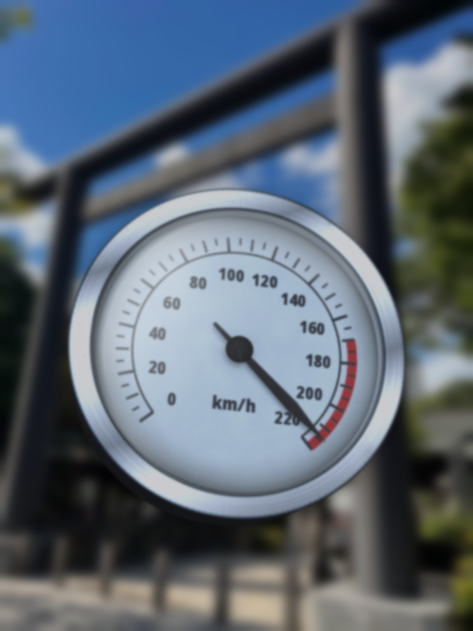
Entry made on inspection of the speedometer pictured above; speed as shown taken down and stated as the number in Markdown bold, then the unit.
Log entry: **215** km/h
